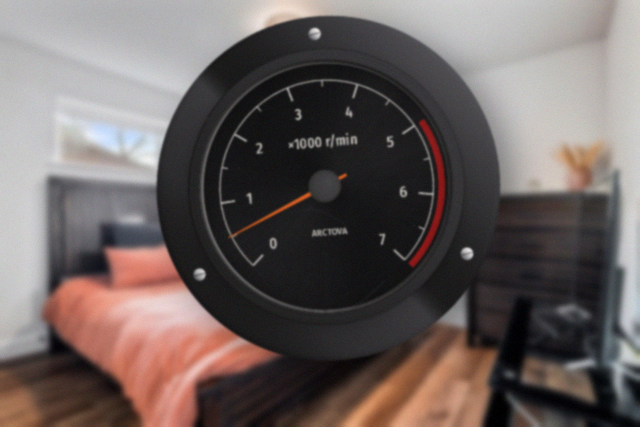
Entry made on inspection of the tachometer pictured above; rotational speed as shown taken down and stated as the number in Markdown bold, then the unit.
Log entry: **500** rpm
